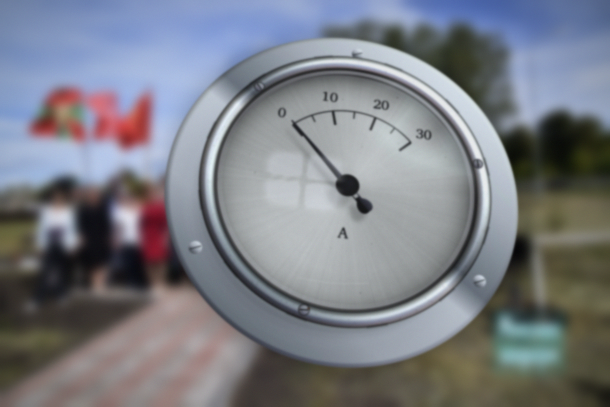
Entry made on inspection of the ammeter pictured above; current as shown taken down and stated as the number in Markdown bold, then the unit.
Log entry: **0** A
